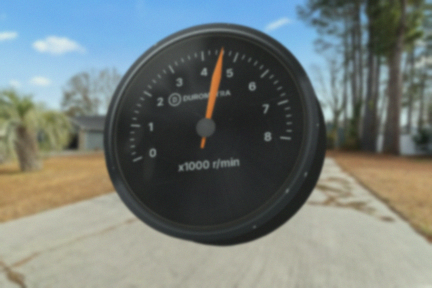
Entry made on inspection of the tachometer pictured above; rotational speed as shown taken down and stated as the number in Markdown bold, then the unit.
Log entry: **4600** rpm
